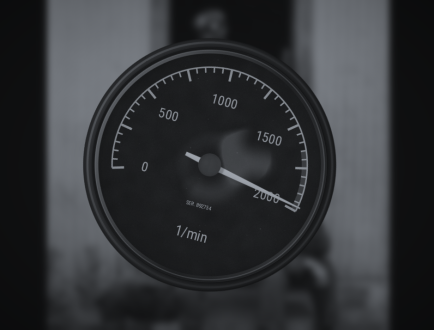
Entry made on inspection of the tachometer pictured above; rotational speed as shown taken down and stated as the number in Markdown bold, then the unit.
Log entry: **1975** rpm
